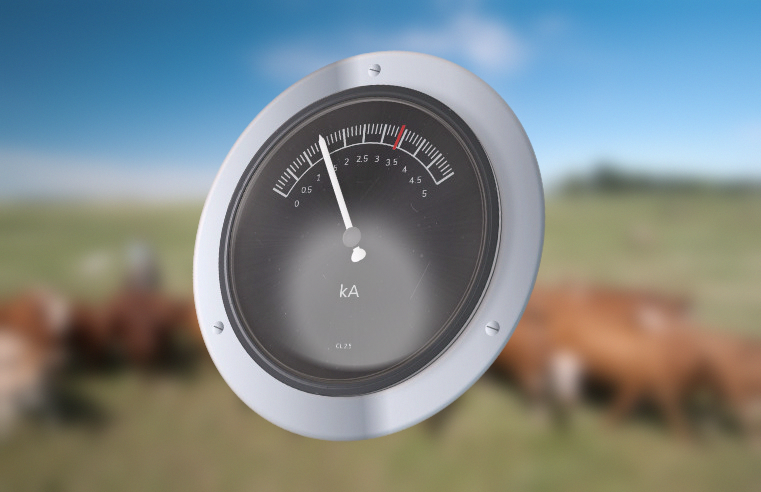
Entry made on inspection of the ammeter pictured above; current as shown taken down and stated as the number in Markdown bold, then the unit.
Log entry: **1.5** kA
